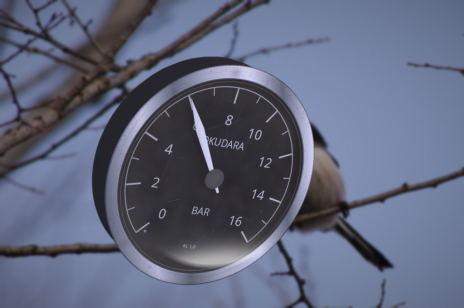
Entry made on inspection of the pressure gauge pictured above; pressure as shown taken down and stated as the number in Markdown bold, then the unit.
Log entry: **6** bar
